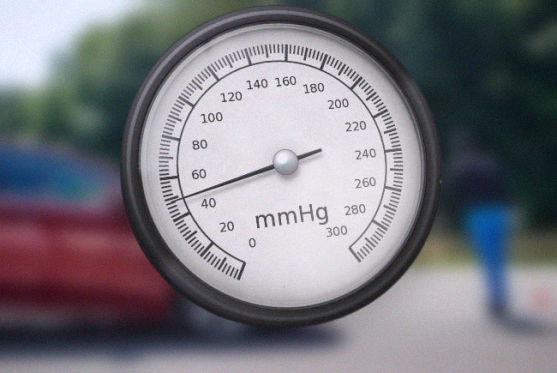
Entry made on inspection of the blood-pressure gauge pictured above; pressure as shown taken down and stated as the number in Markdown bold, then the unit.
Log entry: **48** mmHg
